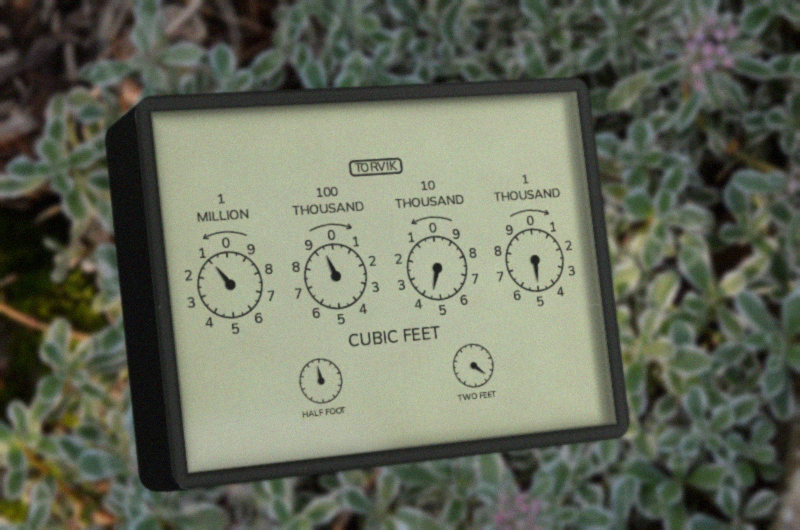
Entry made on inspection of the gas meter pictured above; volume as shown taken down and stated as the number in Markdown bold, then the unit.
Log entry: **94500** ft³
